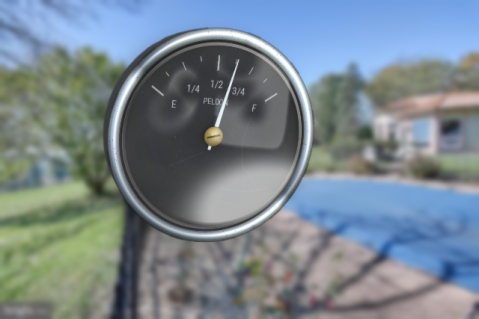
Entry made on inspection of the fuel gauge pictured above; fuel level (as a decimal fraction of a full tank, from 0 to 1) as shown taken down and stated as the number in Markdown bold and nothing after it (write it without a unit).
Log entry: **0.625**
